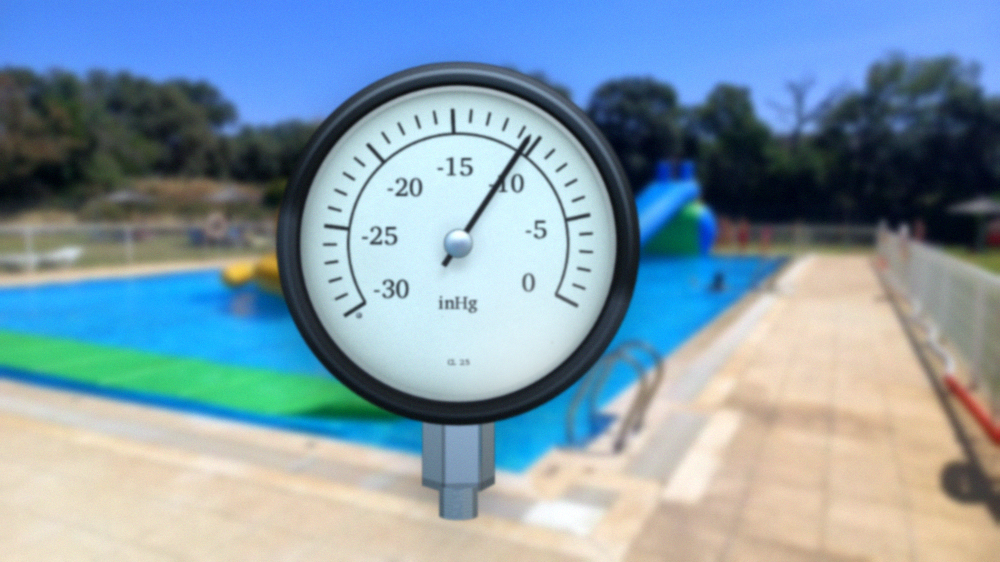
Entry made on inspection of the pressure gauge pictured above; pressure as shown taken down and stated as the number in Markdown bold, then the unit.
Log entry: **-10.5** inHg
